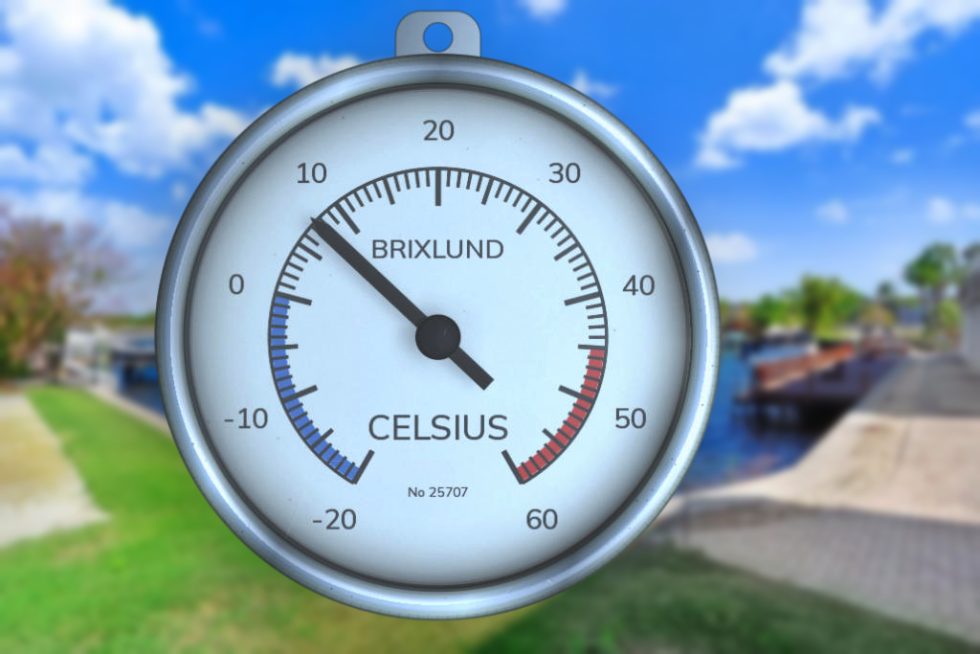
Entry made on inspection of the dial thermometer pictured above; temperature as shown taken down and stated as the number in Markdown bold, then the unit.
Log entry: **7.5** °C
